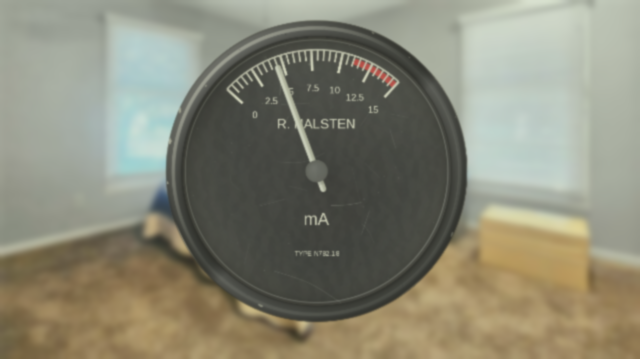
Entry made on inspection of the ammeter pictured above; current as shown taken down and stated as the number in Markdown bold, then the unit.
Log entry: **4.5** mA
